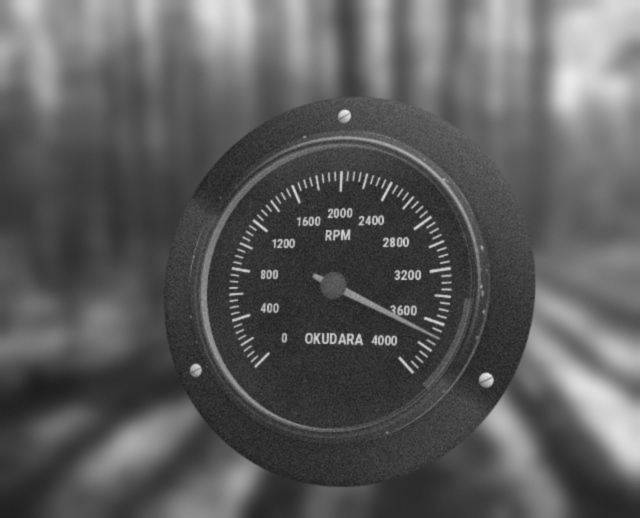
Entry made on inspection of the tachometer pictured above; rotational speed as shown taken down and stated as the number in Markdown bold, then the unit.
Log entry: **3700** rpm
